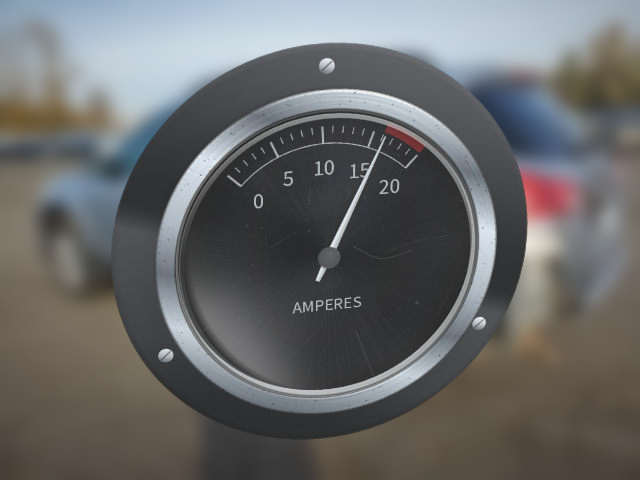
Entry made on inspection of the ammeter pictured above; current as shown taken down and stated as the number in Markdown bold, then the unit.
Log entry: **16** A
